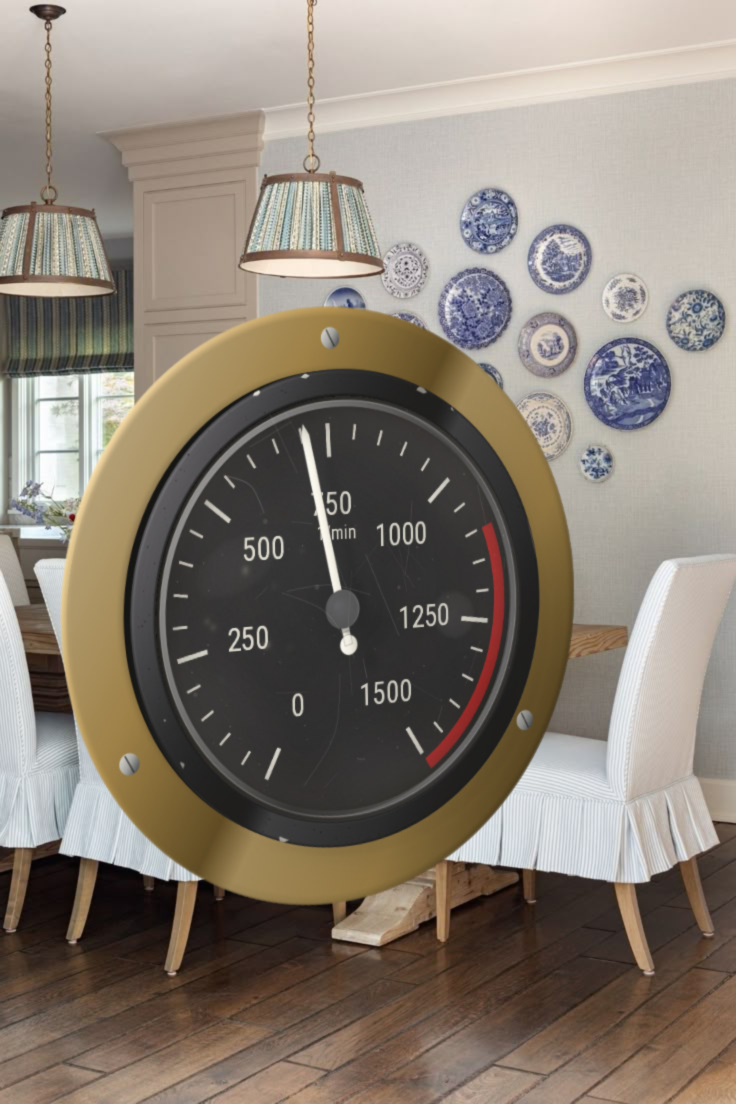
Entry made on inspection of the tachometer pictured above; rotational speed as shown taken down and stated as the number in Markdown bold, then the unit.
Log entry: **700** rpm
